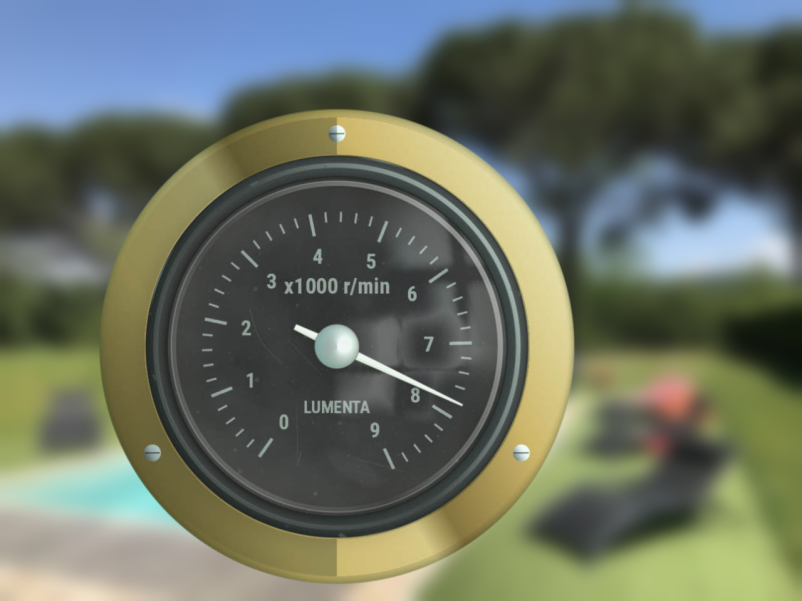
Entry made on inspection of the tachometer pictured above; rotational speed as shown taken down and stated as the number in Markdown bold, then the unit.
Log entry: **7800** rpm
